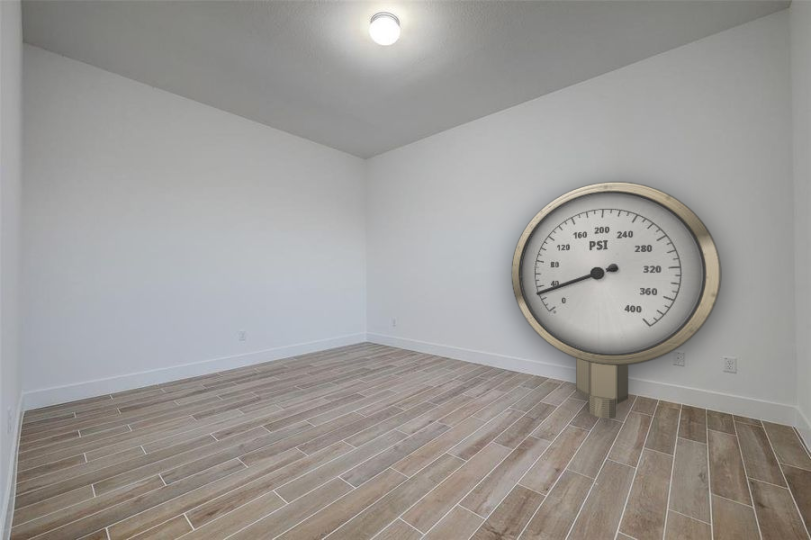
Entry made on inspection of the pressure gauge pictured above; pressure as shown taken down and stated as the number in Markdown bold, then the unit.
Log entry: **30** psi
